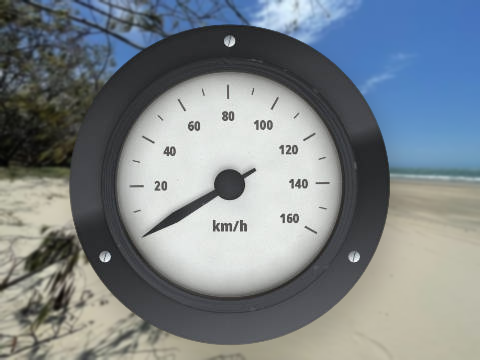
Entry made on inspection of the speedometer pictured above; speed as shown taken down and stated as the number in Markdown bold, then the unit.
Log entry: **0** km/h
